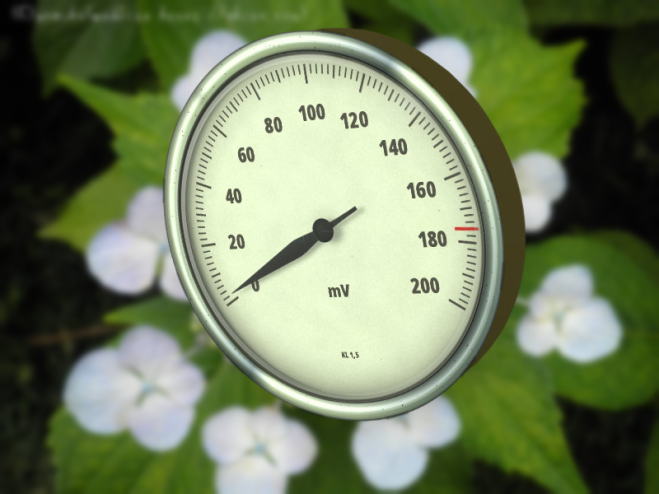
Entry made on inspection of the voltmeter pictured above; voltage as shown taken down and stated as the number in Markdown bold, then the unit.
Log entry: **2** mV
